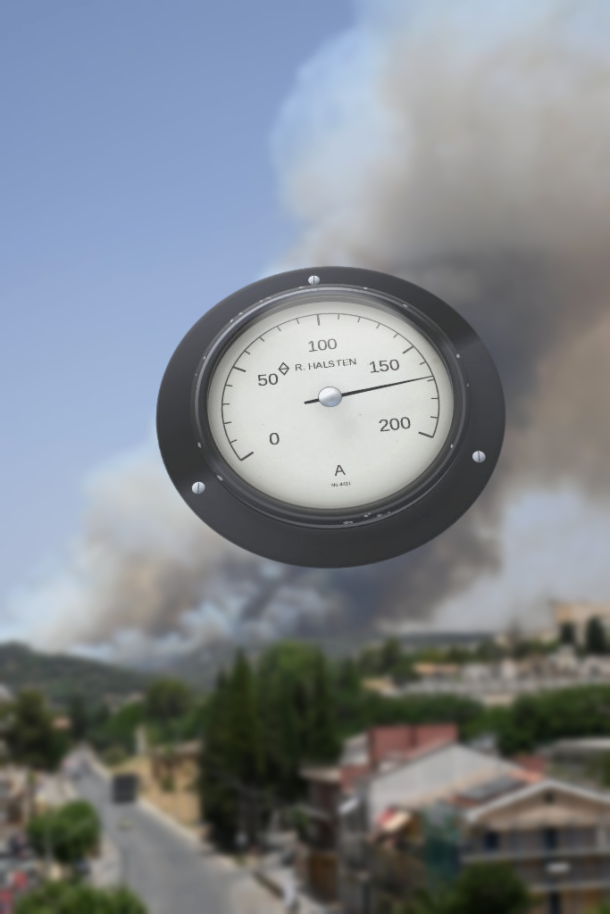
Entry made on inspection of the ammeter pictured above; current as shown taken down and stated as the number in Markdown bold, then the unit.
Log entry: **170** A
